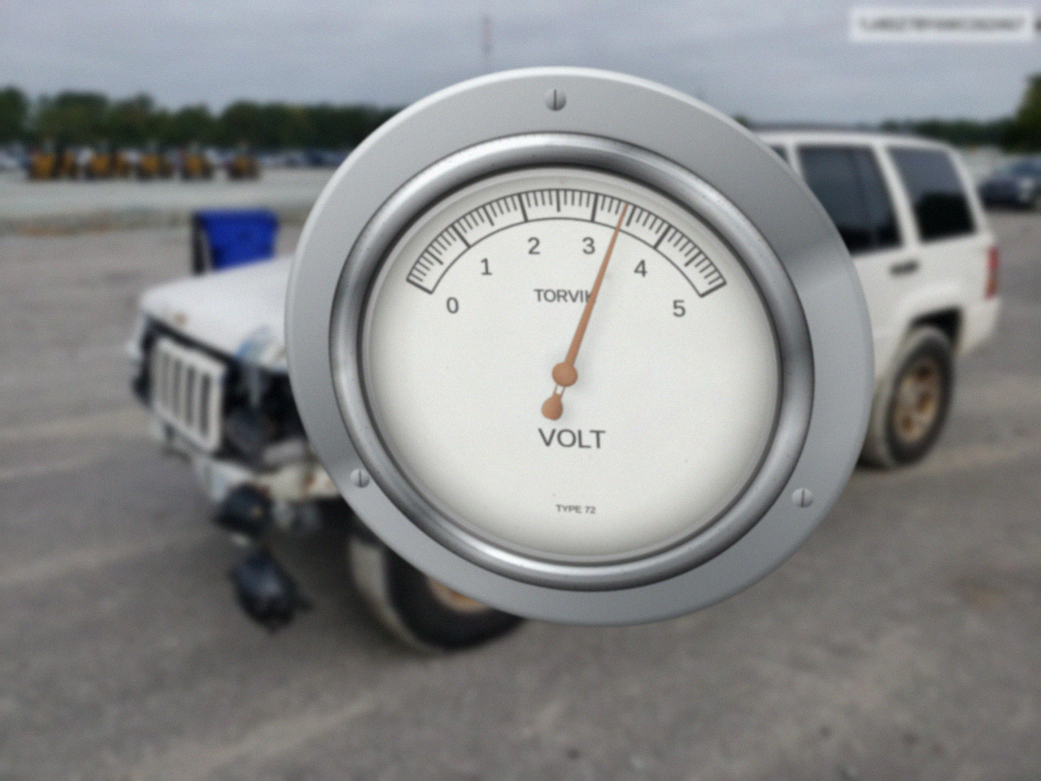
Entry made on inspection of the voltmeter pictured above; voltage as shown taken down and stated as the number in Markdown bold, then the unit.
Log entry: **3.4** V
